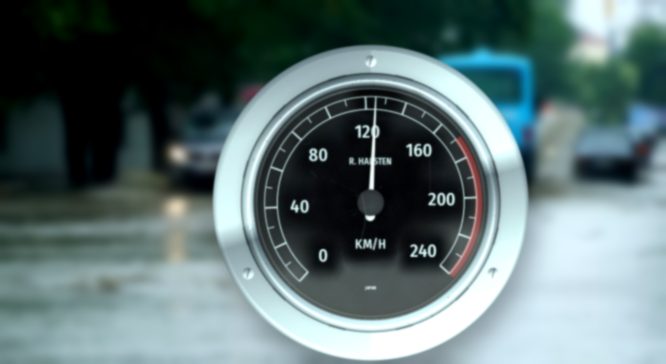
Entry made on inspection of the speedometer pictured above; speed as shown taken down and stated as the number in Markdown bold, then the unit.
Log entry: **125** km/h
